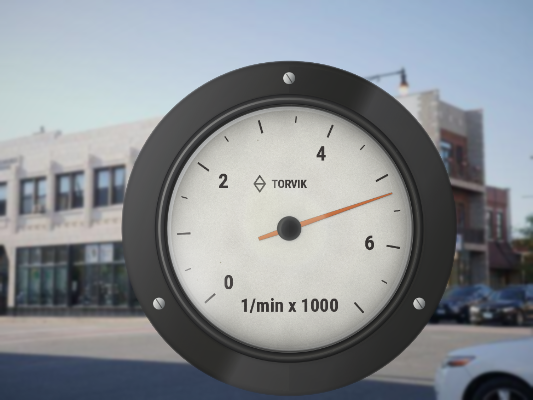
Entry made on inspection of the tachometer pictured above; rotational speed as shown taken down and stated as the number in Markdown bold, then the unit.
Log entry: **5250** rpm
